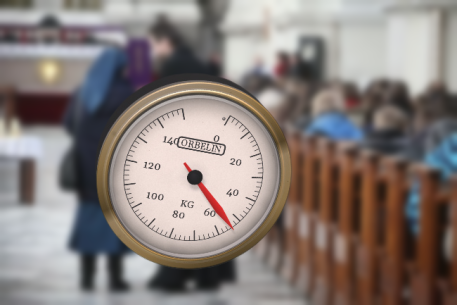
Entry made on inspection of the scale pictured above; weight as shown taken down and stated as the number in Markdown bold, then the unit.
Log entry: **54** kg
